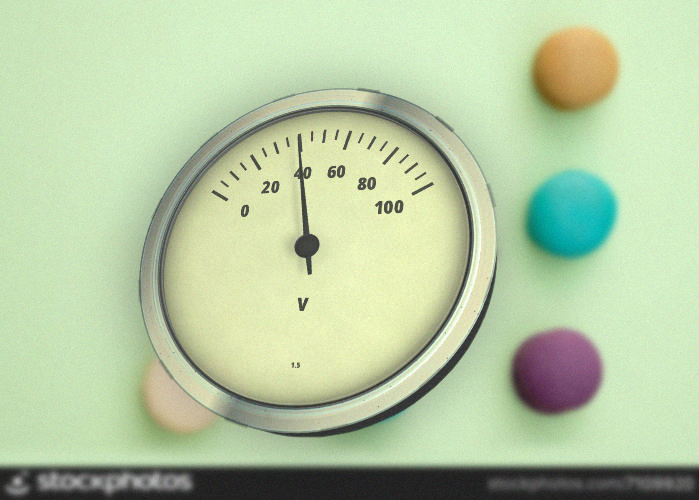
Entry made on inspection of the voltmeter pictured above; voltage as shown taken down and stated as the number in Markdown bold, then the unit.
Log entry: **40** V
